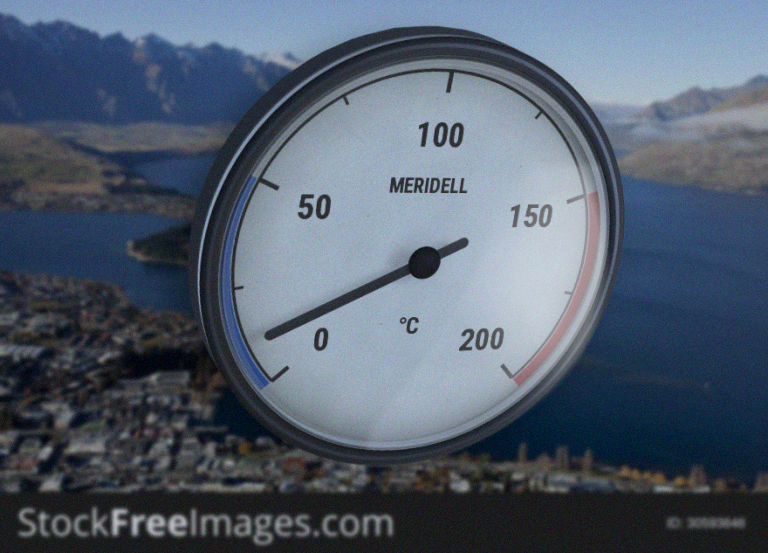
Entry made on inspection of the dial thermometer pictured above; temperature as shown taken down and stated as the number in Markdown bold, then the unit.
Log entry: **12.5** °C
